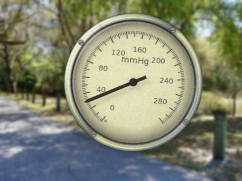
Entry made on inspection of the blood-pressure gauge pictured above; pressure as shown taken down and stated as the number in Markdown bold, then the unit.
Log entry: **30** mmHg
